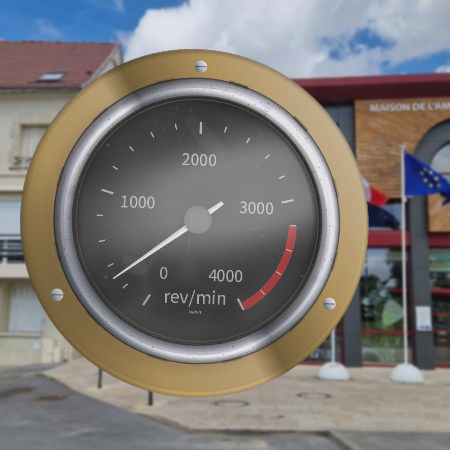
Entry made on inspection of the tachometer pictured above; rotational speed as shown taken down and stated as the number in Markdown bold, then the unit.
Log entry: **300** rpm
